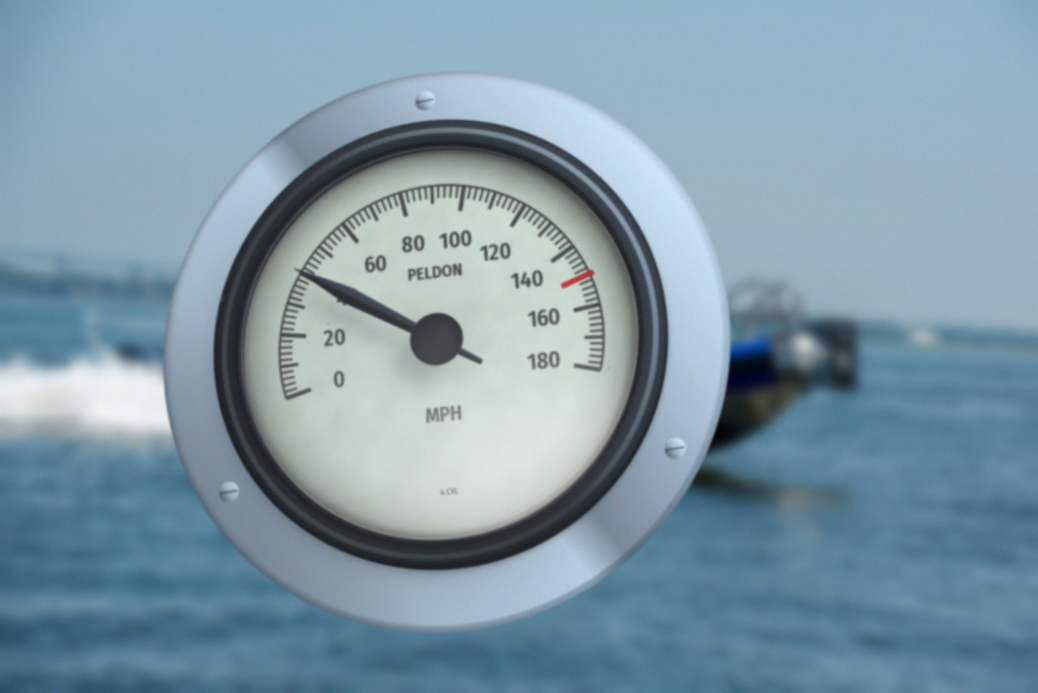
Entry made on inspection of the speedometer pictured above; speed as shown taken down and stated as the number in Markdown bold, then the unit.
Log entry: **40** mph
